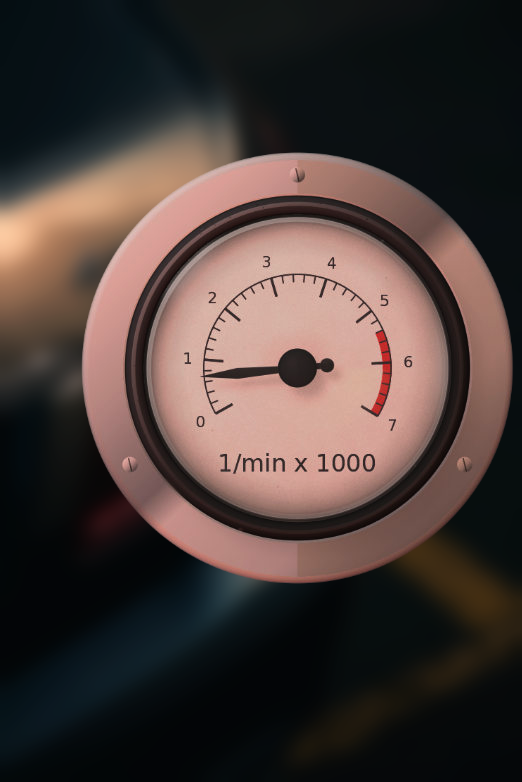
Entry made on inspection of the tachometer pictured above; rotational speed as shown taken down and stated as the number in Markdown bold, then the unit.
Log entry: **700** rpm
